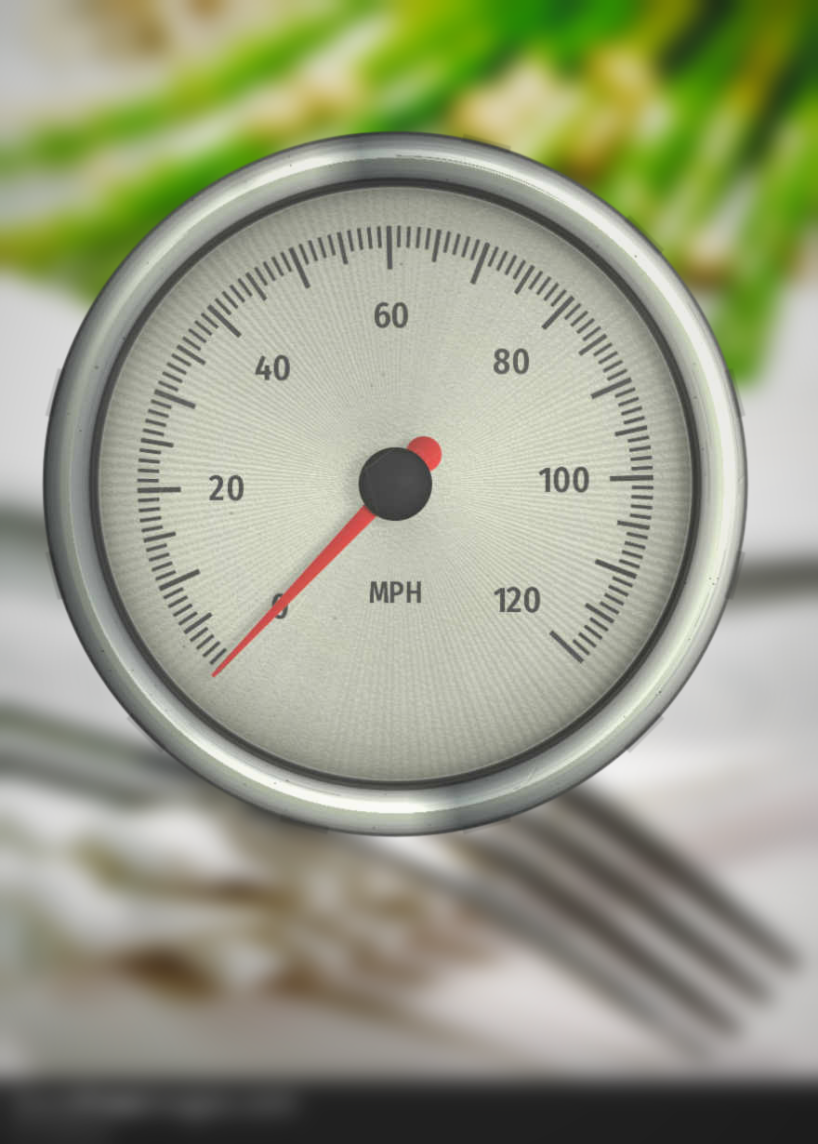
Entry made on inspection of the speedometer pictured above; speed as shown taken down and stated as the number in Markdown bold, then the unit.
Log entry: **0** mph
